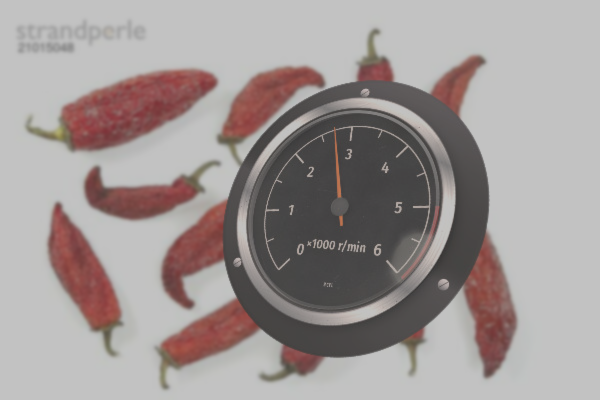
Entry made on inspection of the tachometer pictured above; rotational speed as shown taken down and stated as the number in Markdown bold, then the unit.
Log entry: **2750** rpm
